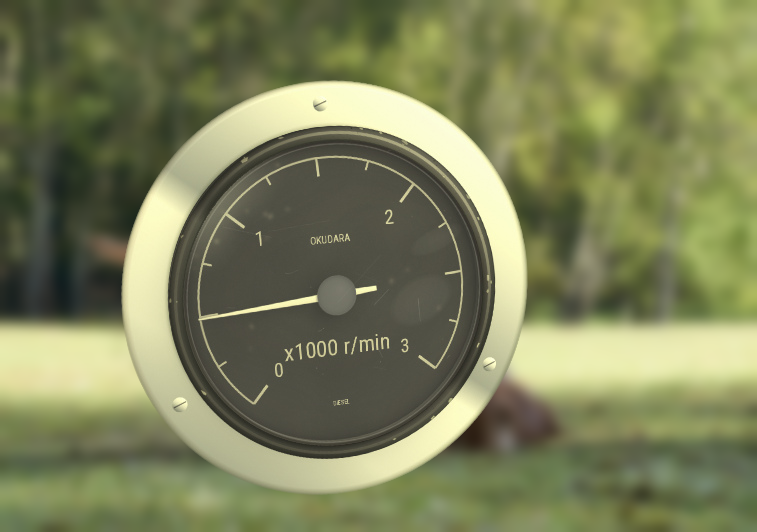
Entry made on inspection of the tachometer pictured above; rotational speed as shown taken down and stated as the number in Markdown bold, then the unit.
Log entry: **500** rpm
